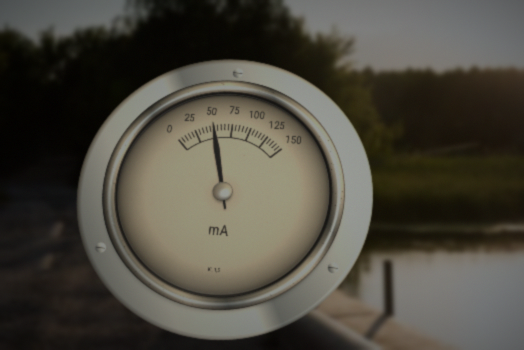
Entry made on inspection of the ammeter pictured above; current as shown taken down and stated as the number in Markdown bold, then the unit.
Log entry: **50** mA
